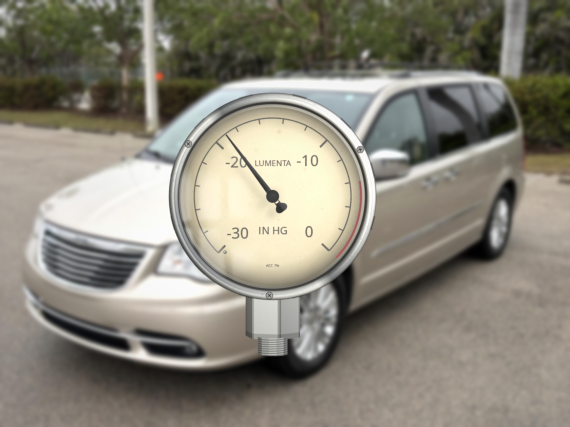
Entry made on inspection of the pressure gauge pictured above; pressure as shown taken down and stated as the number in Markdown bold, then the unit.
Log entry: **-19** inHg
